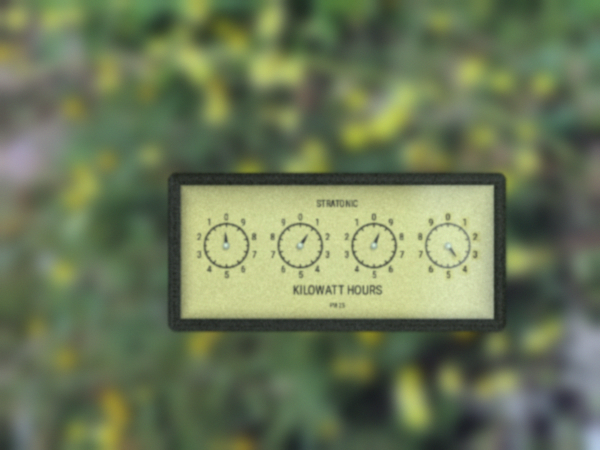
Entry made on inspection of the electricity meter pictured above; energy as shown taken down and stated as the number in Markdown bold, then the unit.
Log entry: **94** kWh
